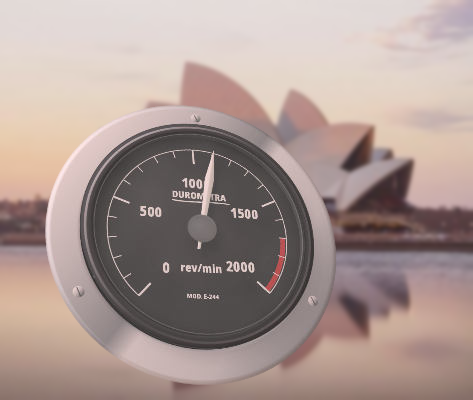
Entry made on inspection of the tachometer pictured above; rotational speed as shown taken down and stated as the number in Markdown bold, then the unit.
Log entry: **1100** rpm
